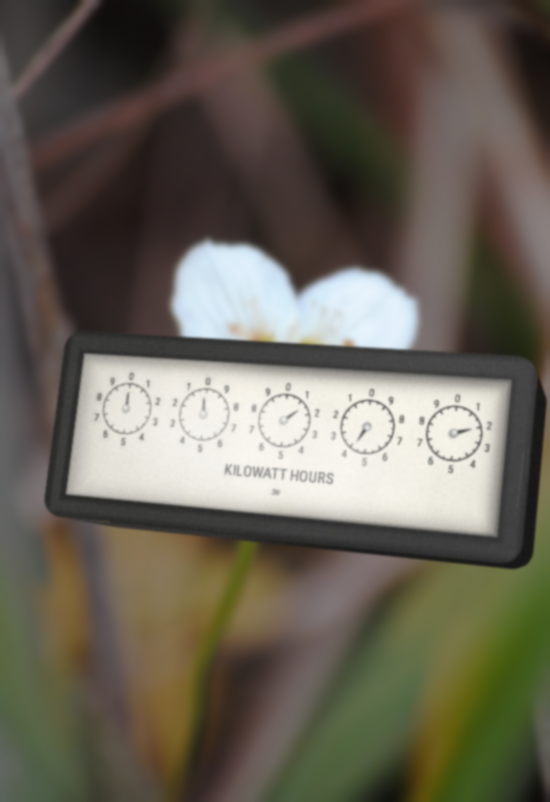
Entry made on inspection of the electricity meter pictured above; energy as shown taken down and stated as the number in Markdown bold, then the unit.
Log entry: **142** kWh
